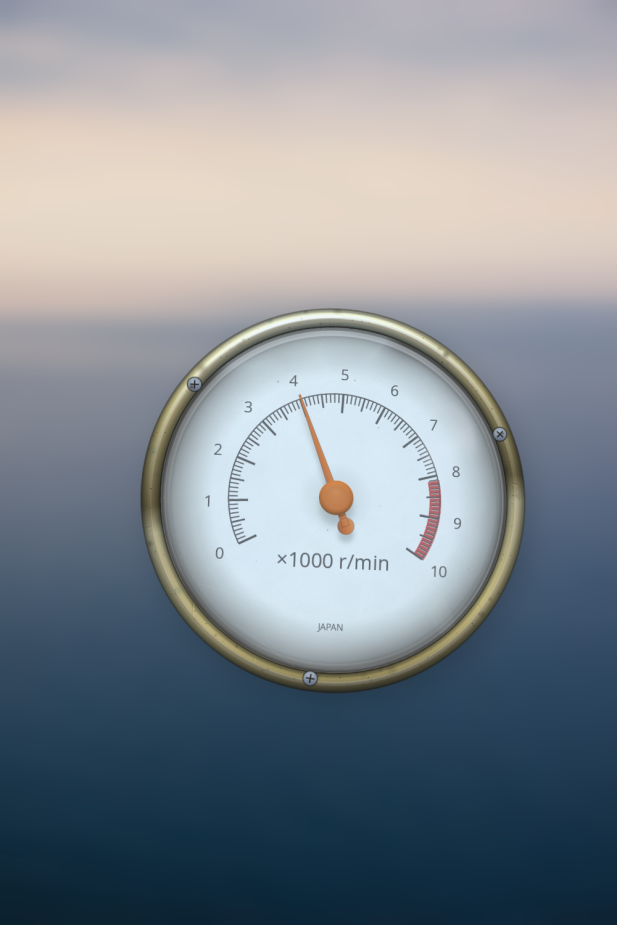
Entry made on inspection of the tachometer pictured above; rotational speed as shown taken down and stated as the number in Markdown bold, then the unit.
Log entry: **4000** rpm
